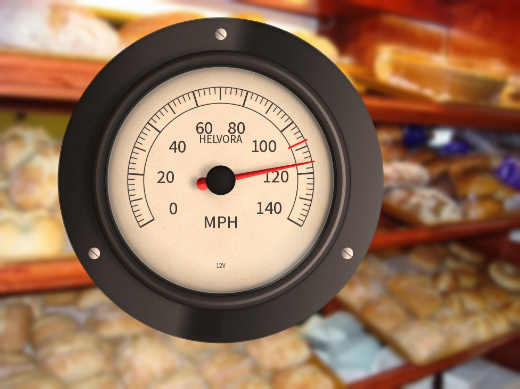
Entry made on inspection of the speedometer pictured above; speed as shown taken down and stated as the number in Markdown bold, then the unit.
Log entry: **116** mph
